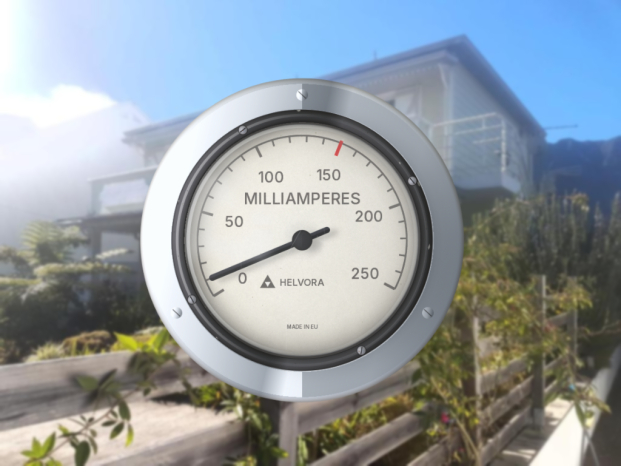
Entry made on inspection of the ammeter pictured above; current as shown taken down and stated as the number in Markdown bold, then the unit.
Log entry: **10** mA
